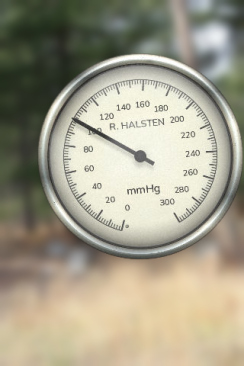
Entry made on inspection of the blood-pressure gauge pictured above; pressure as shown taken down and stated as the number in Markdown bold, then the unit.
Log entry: **100** mmHg
